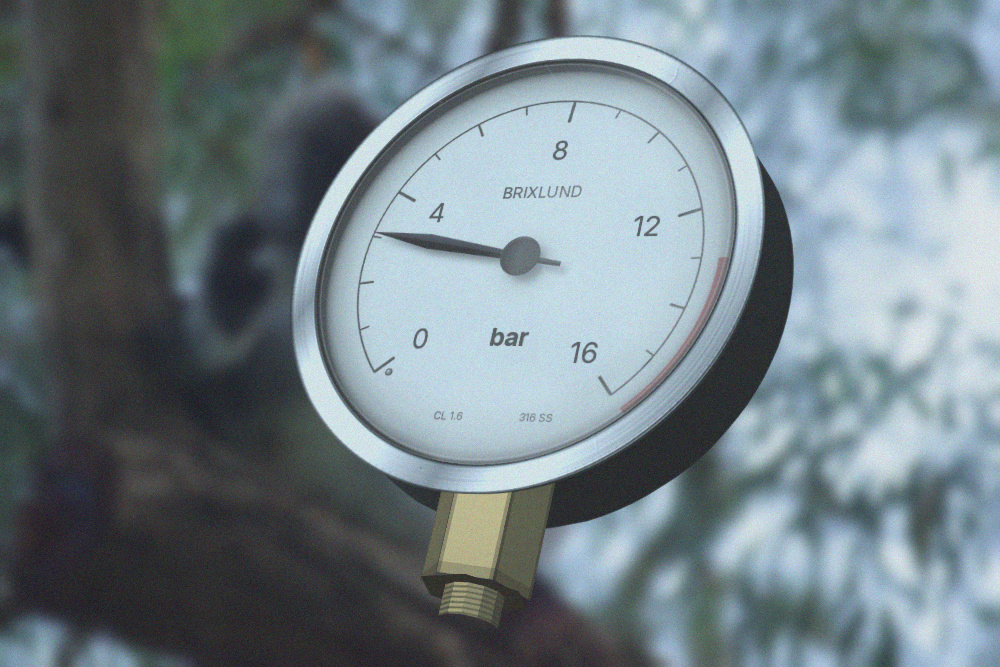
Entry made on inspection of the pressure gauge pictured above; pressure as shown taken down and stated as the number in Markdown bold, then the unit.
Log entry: **3** bar
